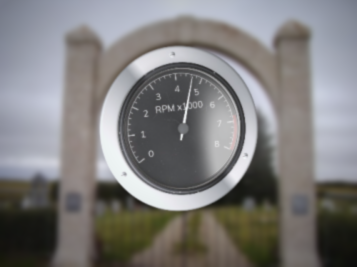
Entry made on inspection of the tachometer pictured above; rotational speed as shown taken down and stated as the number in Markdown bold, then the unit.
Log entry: **4600** rpm
